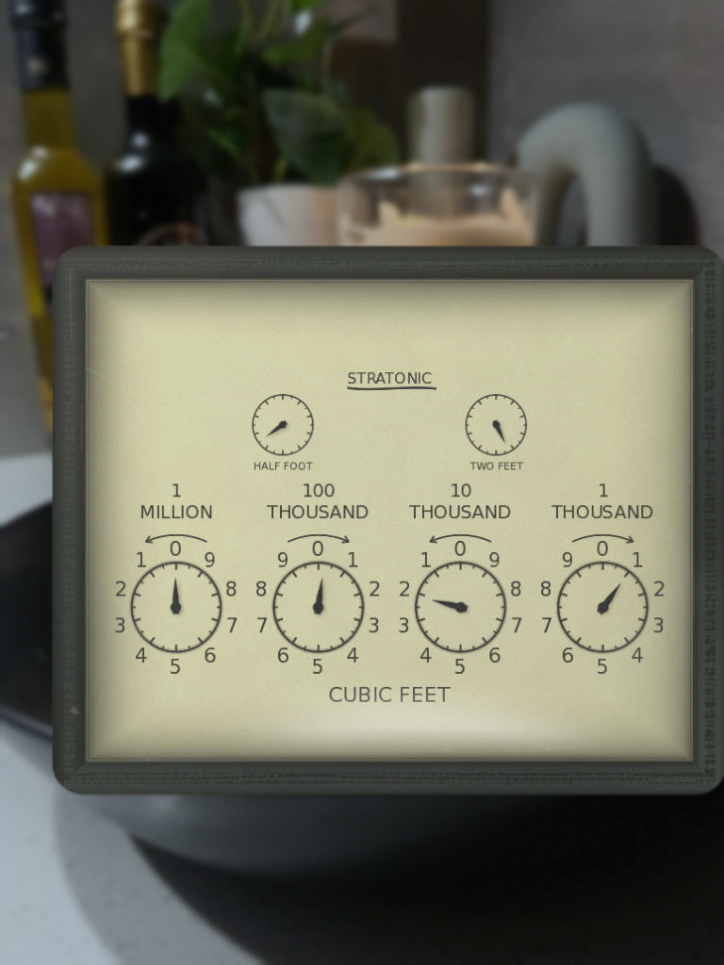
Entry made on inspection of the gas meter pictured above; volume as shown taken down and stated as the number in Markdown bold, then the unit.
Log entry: **2100** ft³
